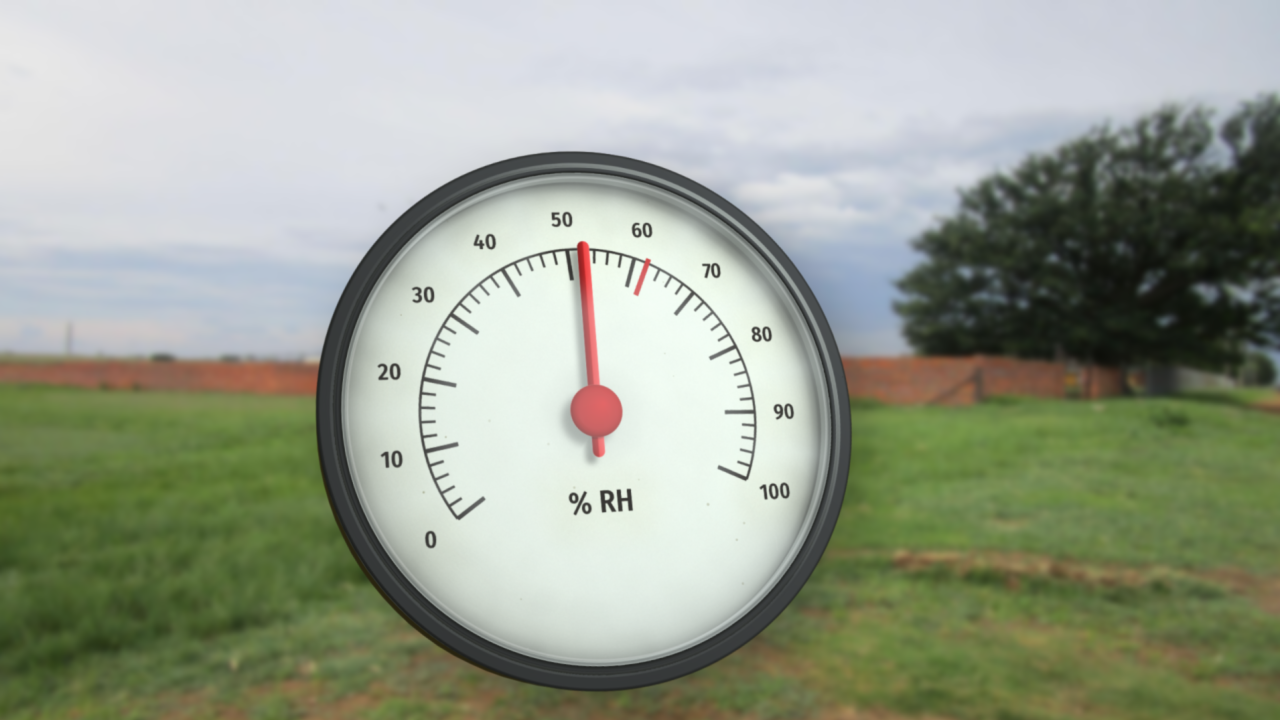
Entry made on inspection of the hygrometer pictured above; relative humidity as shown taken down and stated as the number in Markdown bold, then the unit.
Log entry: **52** %
